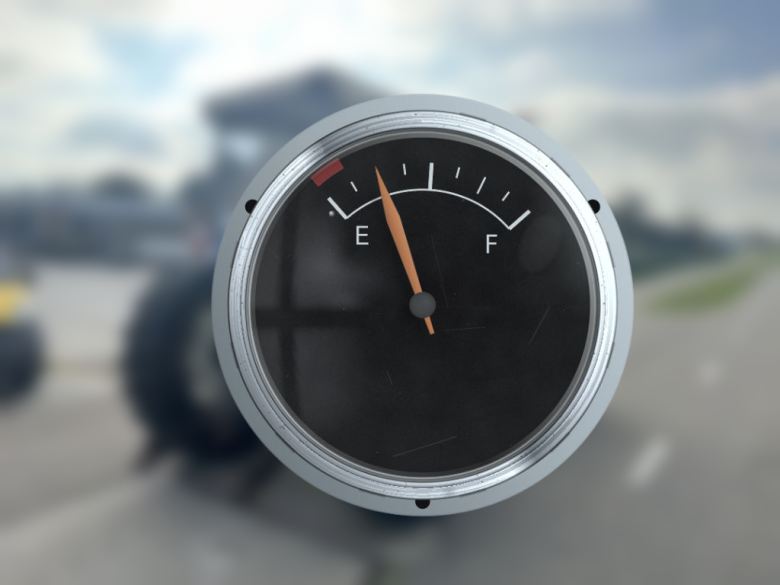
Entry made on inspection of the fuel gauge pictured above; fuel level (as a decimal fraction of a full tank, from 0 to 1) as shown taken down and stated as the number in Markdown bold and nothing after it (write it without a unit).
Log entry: **0.25**
